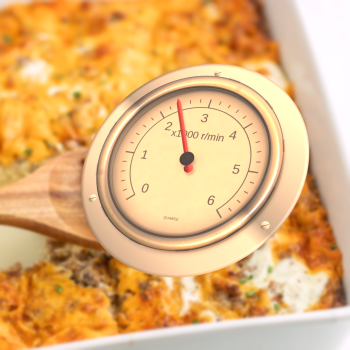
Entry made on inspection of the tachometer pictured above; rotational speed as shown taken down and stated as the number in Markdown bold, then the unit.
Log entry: **2400** rpm
